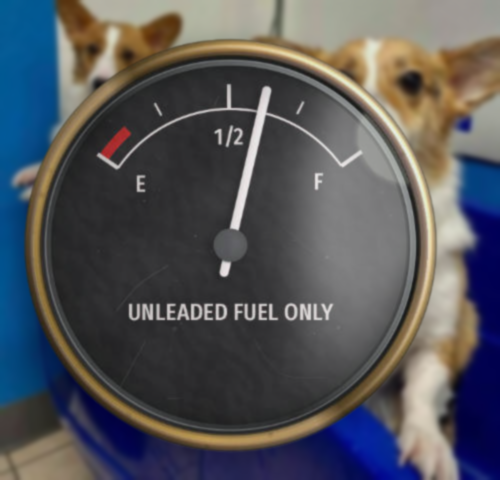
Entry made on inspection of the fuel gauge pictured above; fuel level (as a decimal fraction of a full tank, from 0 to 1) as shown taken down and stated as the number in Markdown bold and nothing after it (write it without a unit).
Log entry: **0.625**
